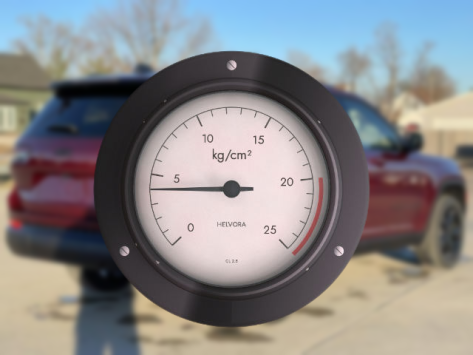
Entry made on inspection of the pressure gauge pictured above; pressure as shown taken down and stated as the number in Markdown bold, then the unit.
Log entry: **4** kg/cm²
